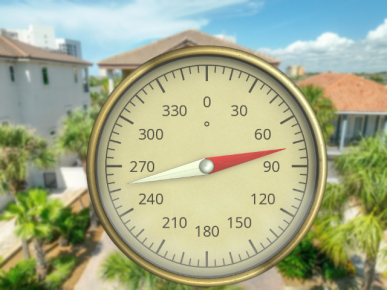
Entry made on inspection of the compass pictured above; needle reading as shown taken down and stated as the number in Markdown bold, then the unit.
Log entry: **77.5** °
